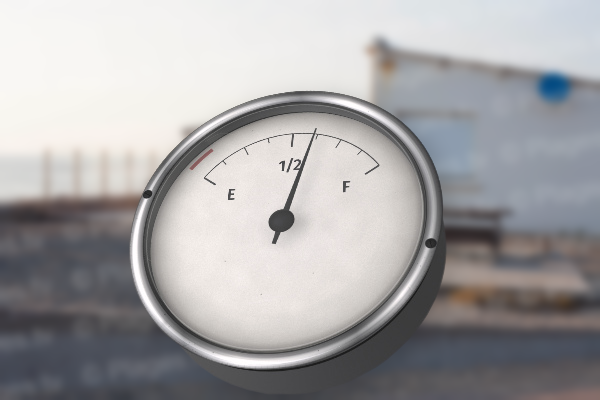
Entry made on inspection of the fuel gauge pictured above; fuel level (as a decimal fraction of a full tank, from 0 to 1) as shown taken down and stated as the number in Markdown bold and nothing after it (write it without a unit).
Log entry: **0.625**
